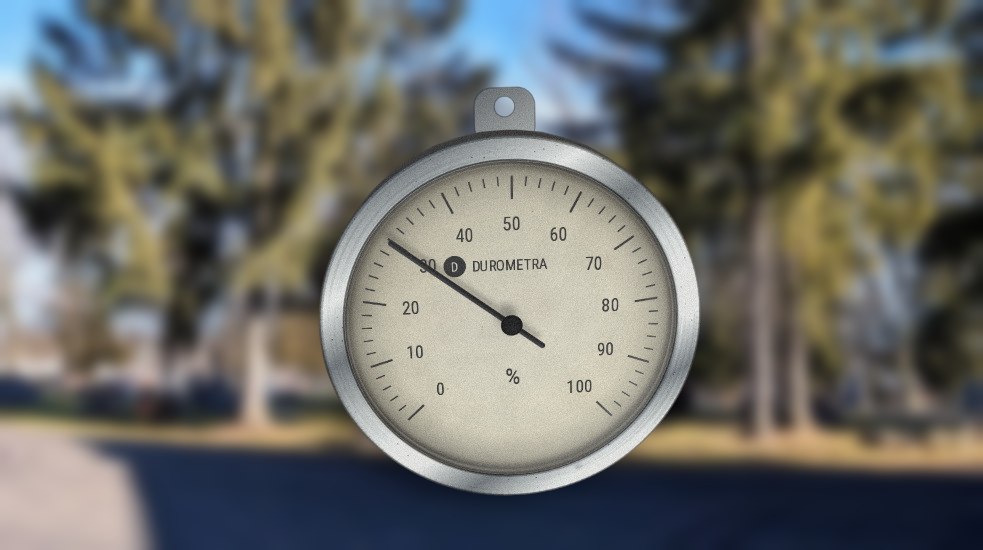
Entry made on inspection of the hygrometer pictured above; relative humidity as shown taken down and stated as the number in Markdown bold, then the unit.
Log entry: **30** %
